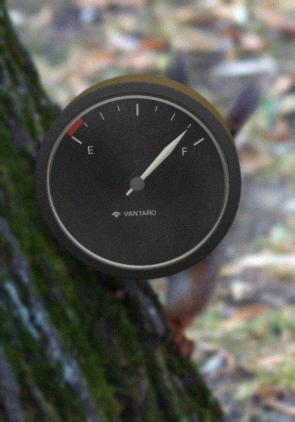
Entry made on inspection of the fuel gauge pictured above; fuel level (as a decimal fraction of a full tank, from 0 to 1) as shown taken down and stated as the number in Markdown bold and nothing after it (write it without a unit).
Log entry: **0.875**
